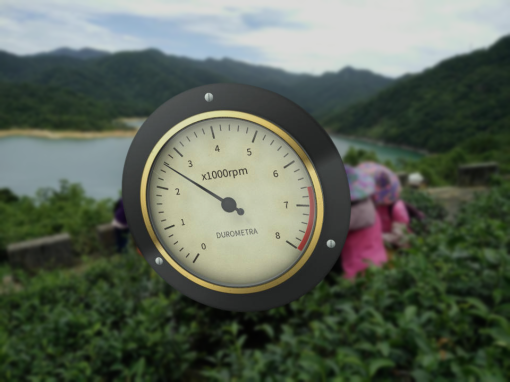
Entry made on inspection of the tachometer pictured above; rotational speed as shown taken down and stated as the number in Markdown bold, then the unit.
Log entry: **2600** rpm
